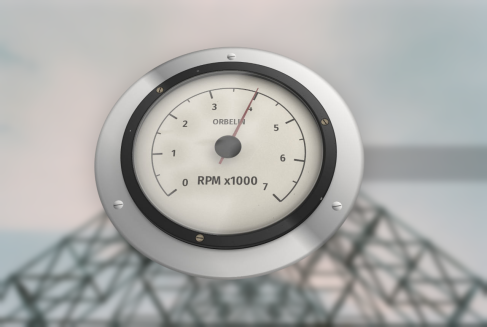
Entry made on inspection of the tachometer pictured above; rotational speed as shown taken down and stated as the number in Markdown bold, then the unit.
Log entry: **4000** rpm
